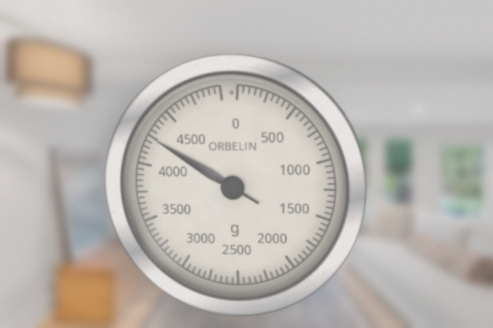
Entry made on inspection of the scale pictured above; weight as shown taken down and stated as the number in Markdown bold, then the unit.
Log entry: **4250** g
